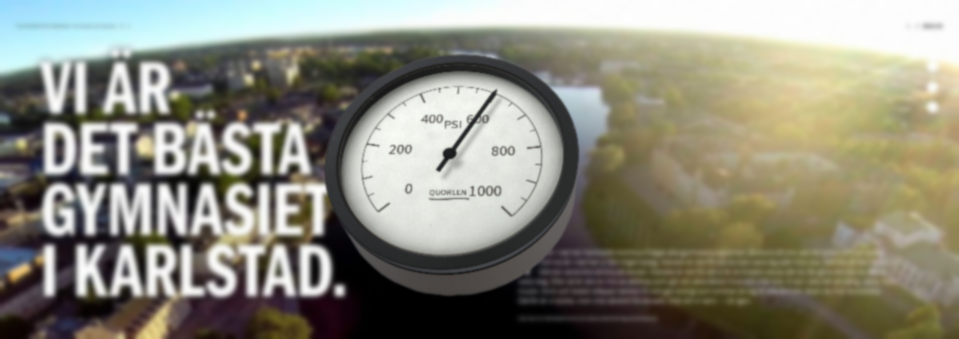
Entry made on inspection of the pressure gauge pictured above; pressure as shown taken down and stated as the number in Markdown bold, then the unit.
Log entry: **600** psi
